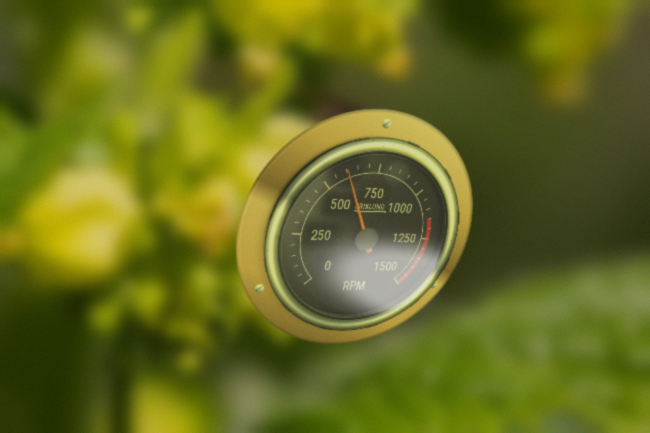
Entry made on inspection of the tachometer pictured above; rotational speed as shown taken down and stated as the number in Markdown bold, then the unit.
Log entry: **600** rpm
